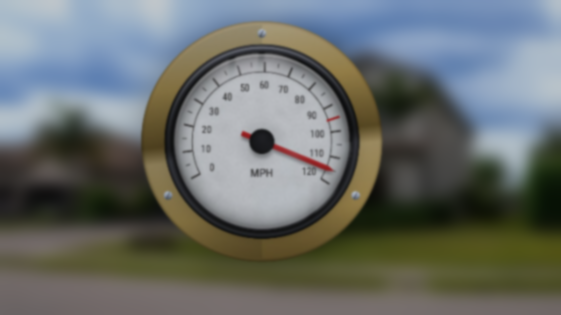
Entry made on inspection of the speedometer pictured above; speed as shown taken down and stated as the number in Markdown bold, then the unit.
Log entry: **115** mph
